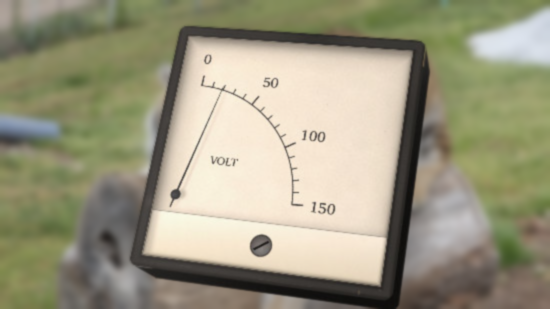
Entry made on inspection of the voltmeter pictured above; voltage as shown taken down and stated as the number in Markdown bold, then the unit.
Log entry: **20** V
